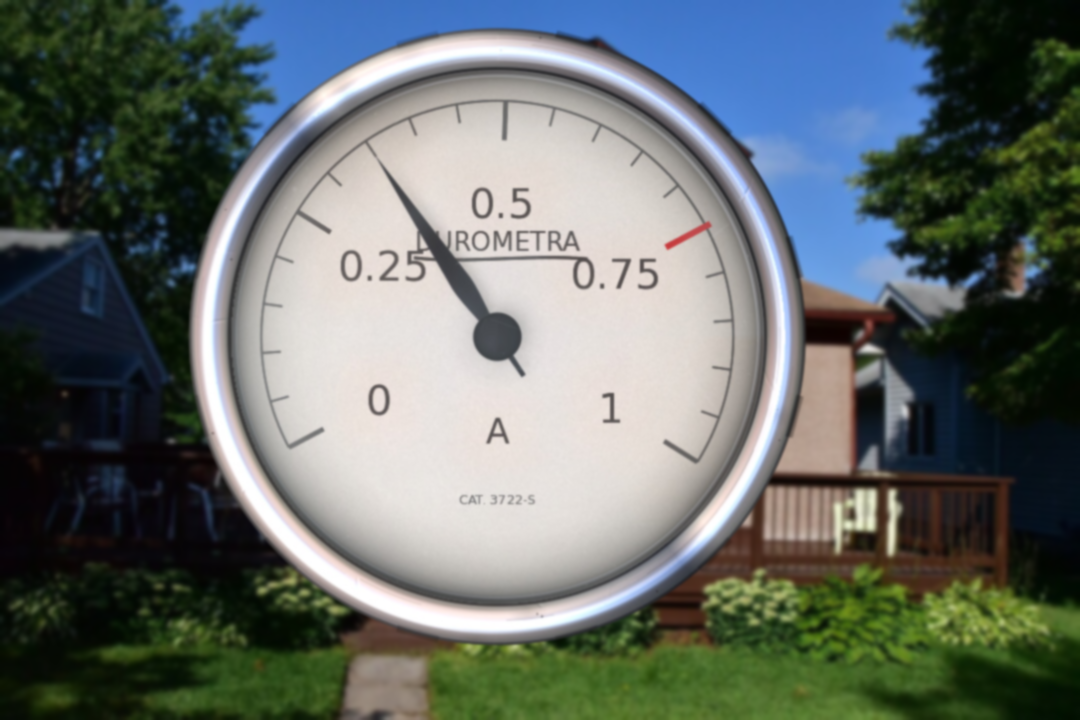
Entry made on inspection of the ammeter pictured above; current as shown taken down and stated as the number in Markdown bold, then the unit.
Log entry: **0.35** A
